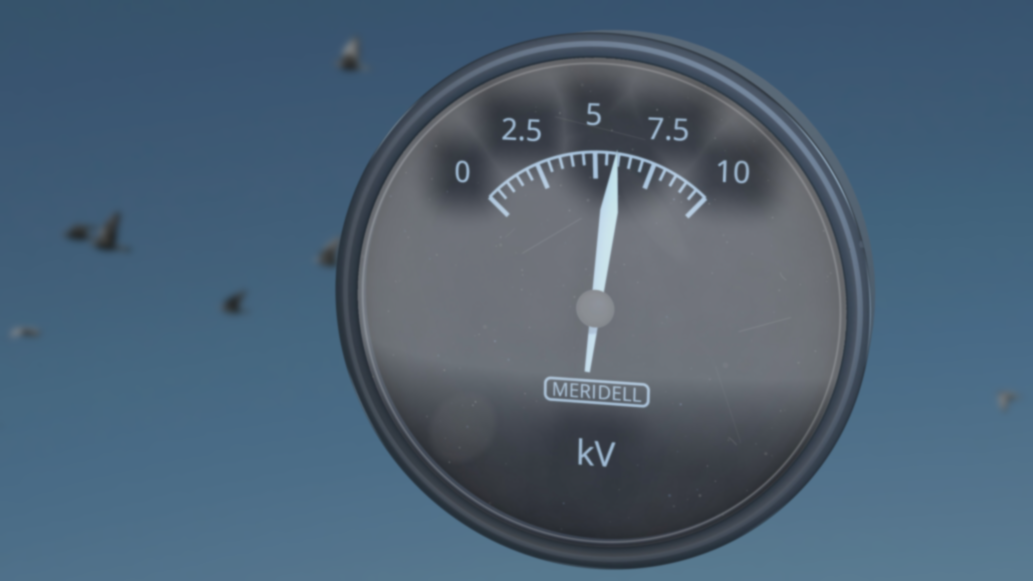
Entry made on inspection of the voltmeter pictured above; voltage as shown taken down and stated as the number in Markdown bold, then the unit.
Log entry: **6** kV
